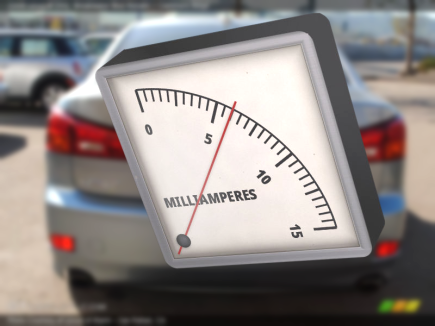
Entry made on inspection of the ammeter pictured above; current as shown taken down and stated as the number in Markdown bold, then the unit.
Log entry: **6** mA
